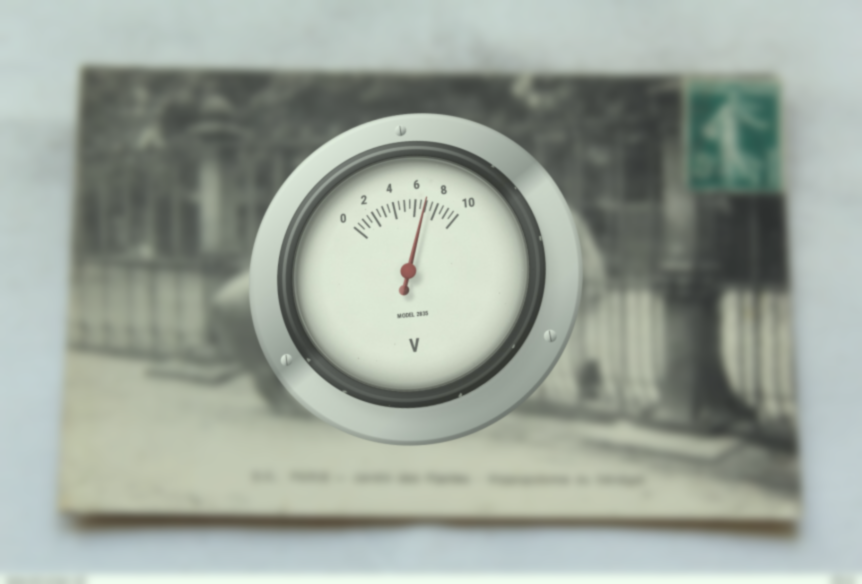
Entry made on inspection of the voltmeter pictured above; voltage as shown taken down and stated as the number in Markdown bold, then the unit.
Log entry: **7** V
